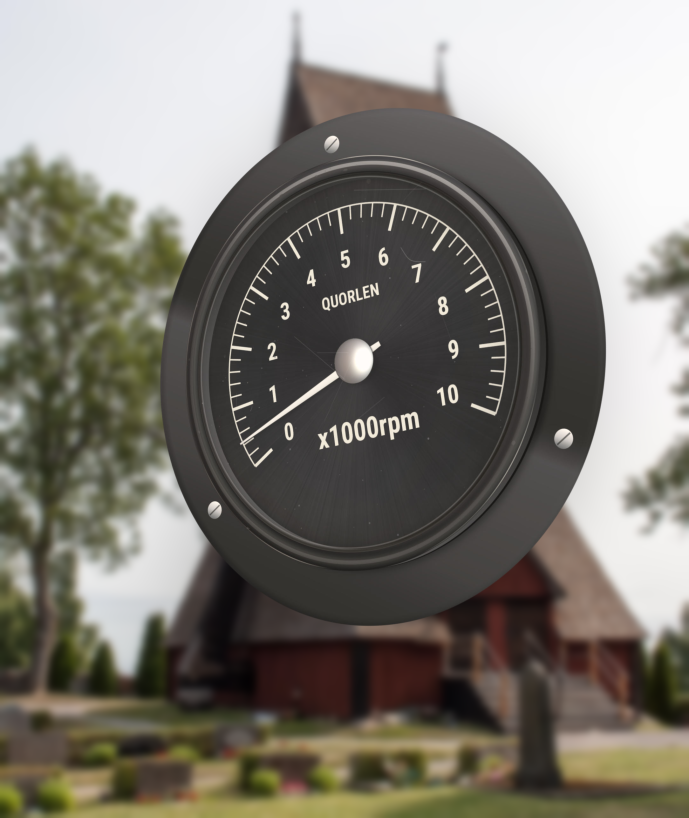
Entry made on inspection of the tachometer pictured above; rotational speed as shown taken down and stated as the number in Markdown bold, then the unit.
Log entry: **400** rpm
